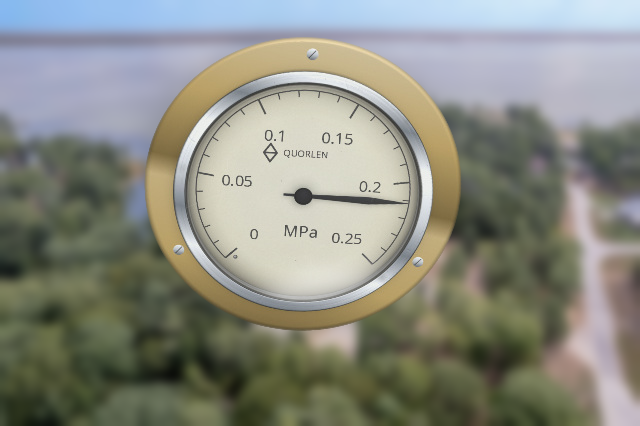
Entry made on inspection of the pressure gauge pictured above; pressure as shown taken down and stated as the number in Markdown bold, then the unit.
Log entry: **0.21** MPa
